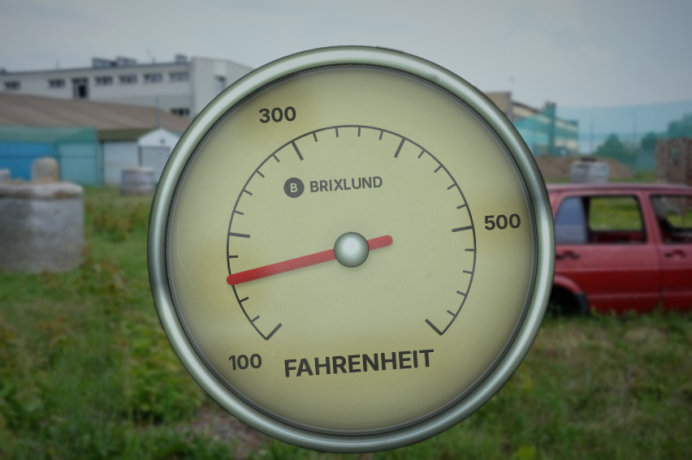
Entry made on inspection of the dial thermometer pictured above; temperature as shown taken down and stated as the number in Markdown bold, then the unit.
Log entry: **160** °F
